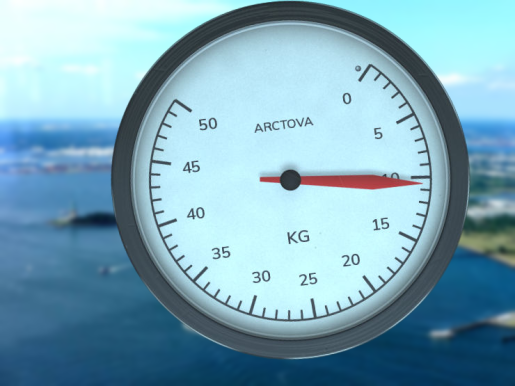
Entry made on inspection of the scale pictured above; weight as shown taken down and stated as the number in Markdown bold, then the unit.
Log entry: **10.5** kg
